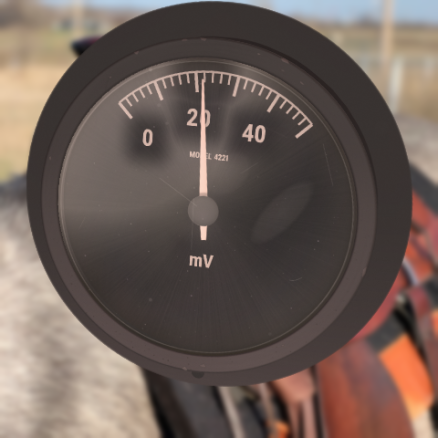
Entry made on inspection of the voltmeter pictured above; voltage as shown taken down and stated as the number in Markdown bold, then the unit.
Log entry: **22** mV
